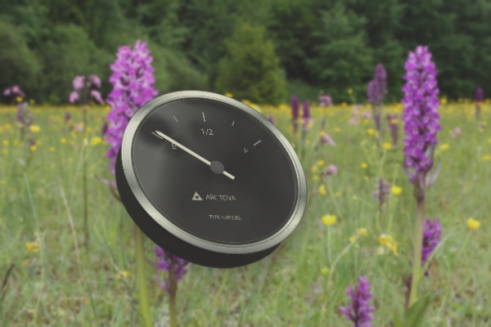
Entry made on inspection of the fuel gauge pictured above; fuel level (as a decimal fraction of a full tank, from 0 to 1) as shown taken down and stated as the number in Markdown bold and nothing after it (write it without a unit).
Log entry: **0**
